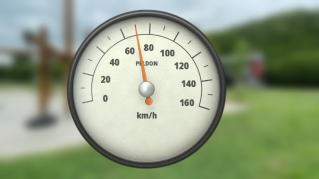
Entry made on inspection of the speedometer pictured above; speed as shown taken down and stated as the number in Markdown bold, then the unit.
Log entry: **70** km/h
